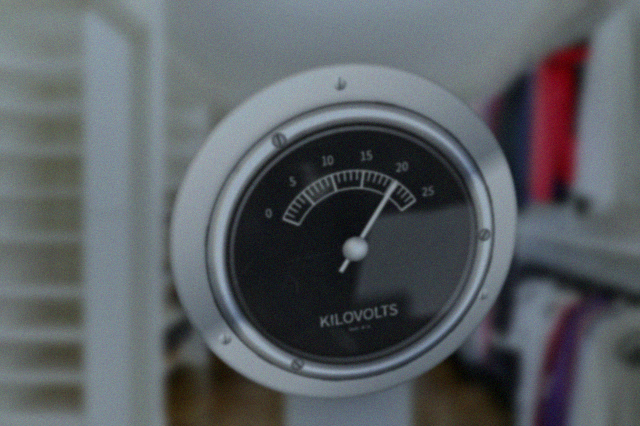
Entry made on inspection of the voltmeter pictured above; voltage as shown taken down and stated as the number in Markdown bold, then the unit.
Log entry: **20** kV
